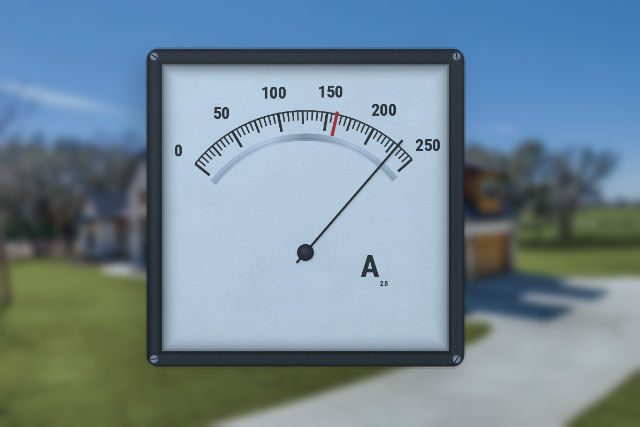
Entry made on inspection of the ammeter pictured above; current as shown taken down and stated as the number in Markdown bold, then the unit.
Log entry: **230** A
